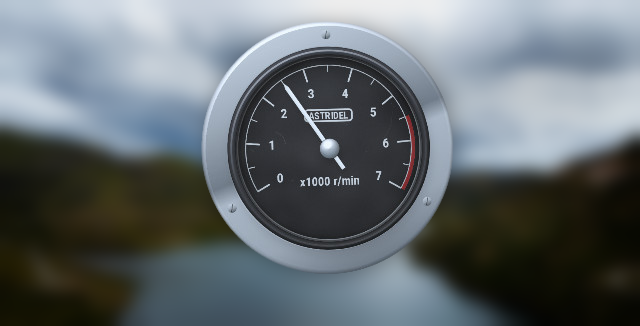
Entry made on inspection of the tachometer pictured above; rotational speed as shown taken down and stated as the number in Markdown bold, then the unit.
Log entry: **2500** rpm
